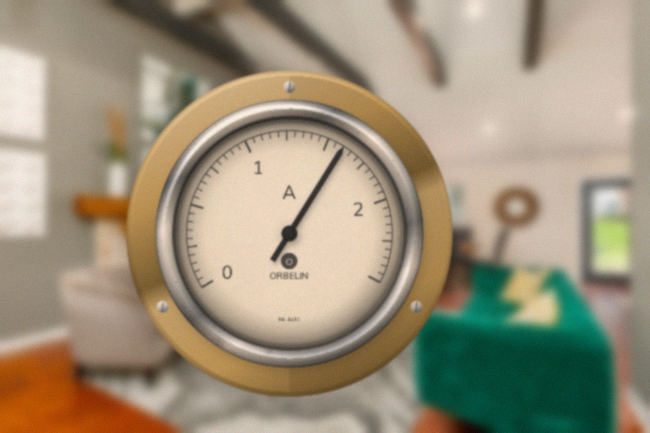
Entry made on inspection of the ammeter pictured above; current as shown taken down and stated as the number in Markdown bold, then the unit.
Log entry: **1.6** A
